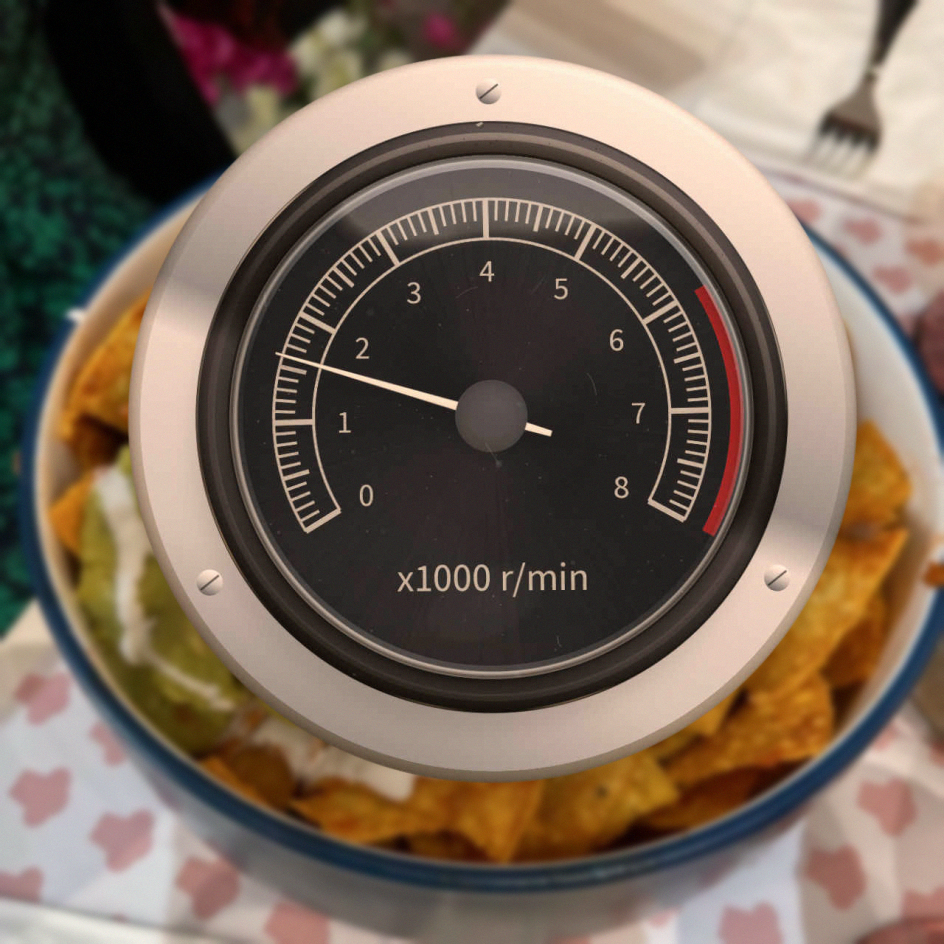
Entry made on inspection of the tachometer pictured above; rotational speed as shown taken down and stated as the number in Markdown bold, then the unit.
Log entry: **1600** rpm
